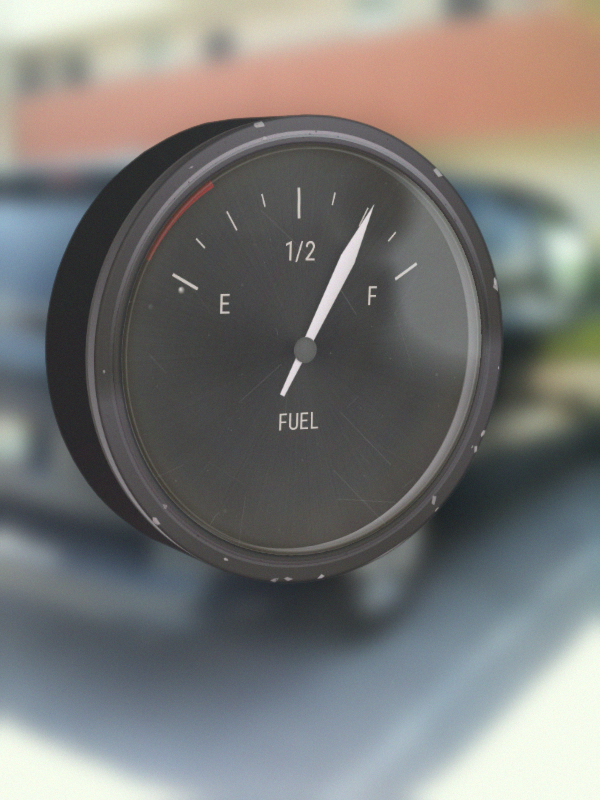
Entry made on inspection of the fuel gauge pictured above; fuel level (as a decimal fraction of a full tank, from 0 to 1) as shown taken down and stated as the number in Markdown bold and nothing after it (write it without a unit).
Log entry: **0.75**
